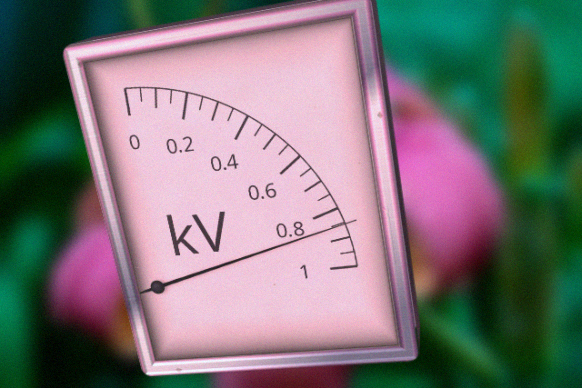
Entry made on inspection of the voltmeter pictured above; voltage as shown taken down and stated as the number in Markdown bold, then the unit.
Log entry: **0.85** kV
